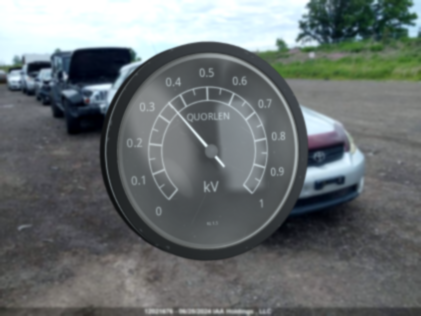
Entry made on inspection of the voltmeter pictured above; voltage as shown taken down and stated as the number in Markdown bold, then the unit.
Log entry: **0.35** kV
